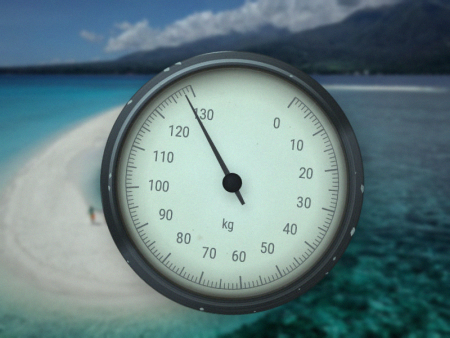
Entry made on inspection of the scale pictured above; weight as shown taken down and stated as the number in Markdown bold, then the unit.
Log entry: **128** kg
